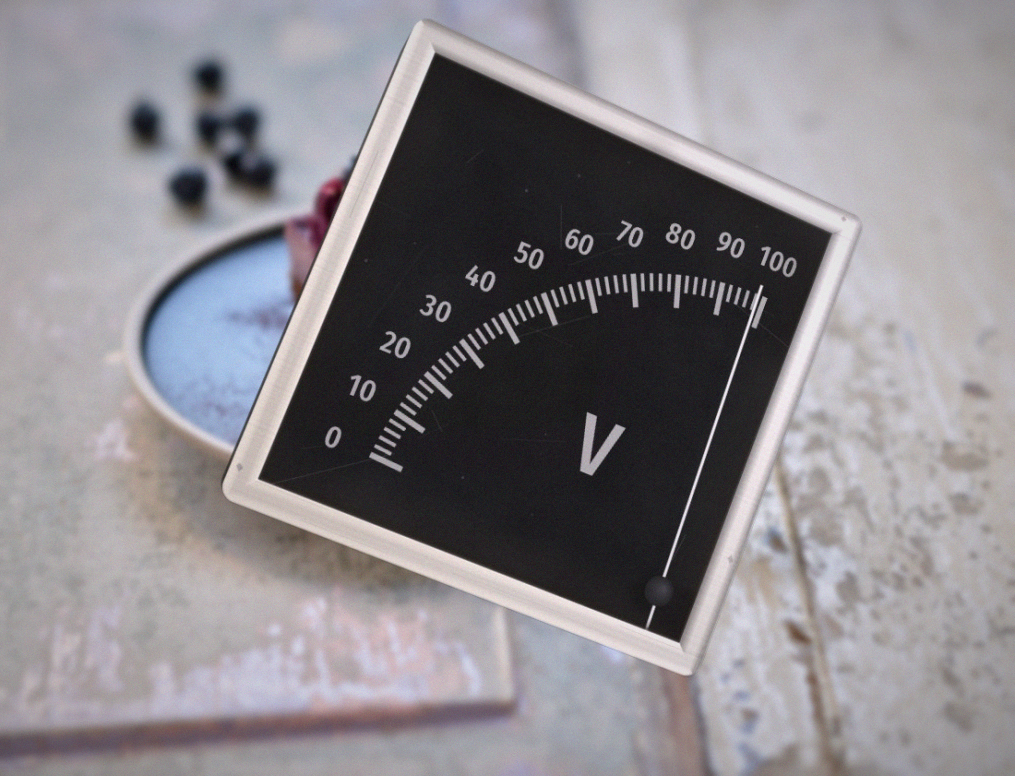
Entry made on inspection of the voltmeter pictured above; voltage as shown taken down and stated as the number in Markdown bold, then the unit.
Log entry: **98** V
